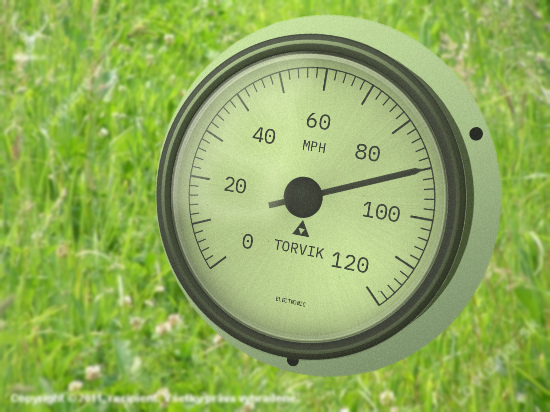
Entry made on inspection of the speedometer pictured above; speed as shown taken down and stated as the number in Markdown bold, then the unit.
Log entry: **90** mph
